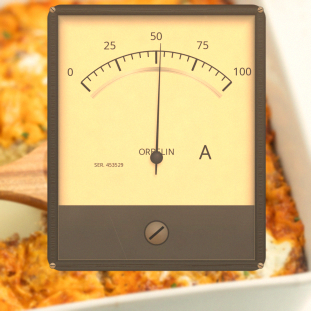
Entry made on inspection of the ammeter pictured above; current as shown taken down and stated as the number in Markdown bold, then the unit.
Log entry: **52.5** A
